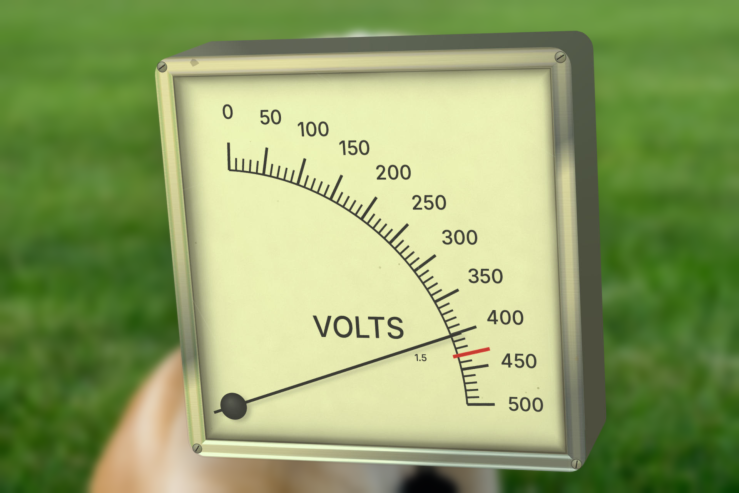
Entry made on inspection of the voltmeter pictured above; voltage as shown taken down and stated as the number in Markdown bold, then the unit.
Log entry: **400** V
